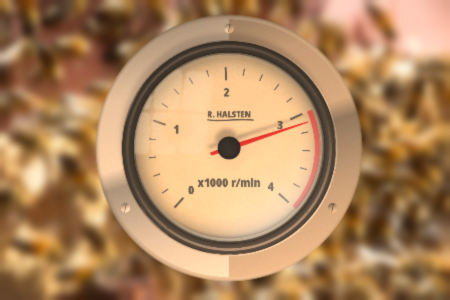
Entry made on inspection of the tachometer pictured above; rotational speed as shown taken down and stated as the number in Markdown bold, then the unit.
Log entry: **3100** rpm
